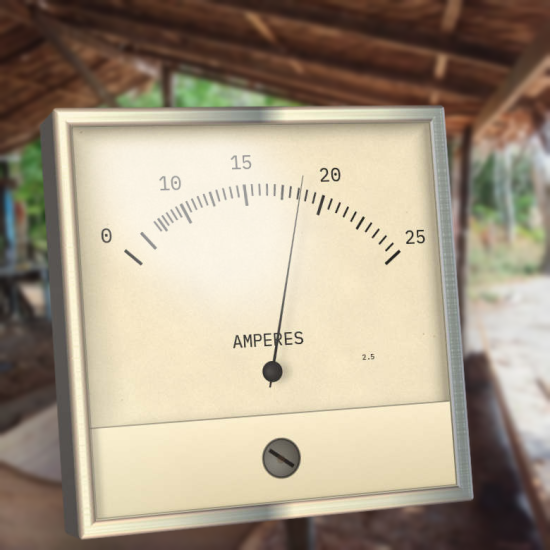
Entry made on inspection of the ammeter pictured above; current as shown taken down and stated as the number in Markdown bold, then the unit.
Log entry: **18.5** A
